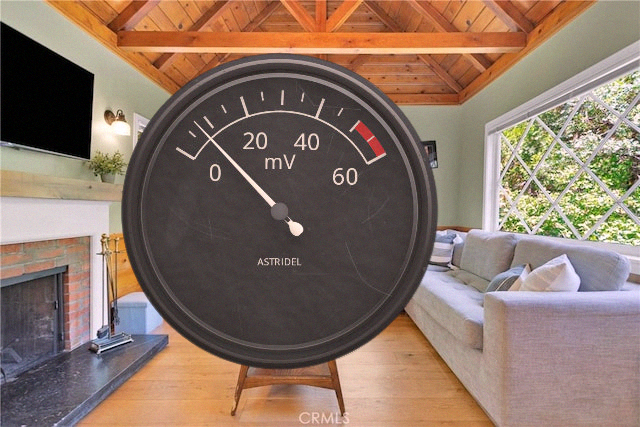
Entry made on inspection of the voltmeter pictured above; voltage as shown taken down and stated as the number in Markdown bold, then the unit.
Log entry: **7.5** mV
